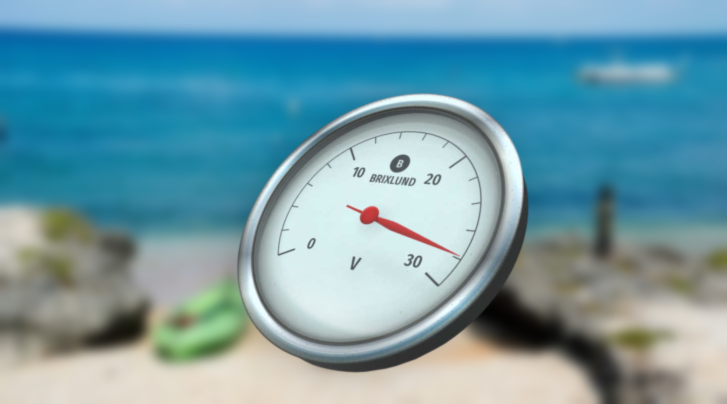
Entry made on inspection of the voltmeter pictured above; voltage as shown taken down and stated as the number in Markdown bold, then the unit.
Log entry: **28** V
